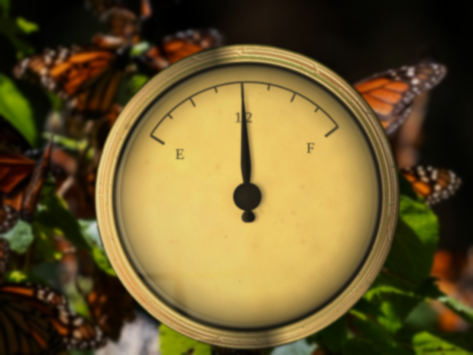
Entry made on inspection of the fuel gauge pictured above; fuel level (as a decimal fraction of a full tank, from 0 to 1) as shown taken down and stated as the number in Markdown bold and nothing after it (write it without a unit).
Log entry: **0.5**
